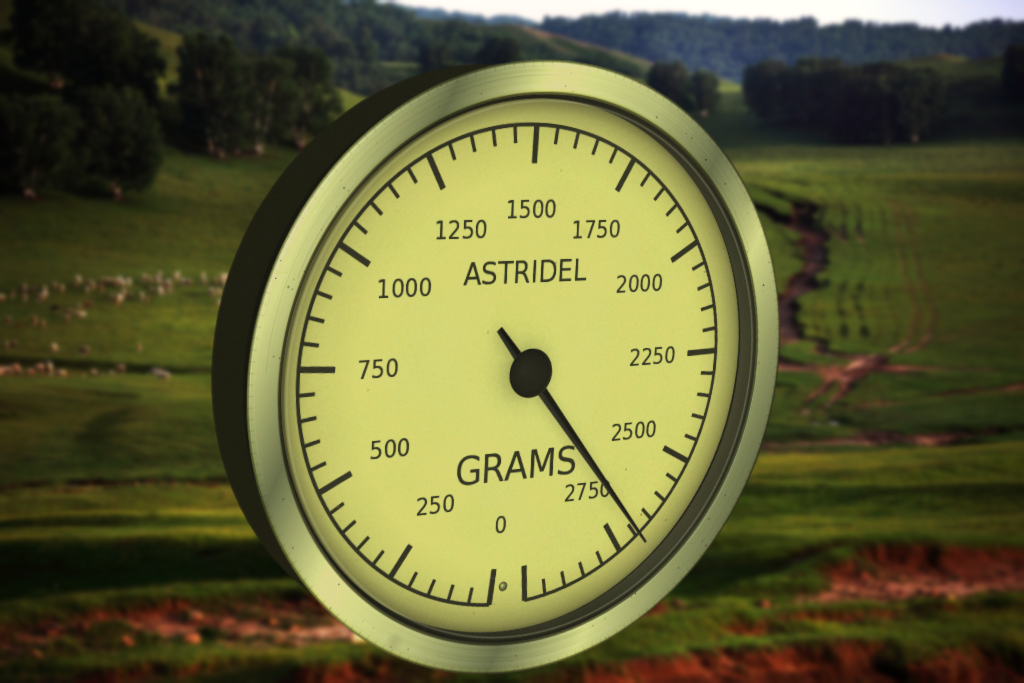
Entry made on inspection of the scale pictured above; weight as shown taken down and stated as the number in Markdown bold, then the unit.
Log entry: **2700** g
